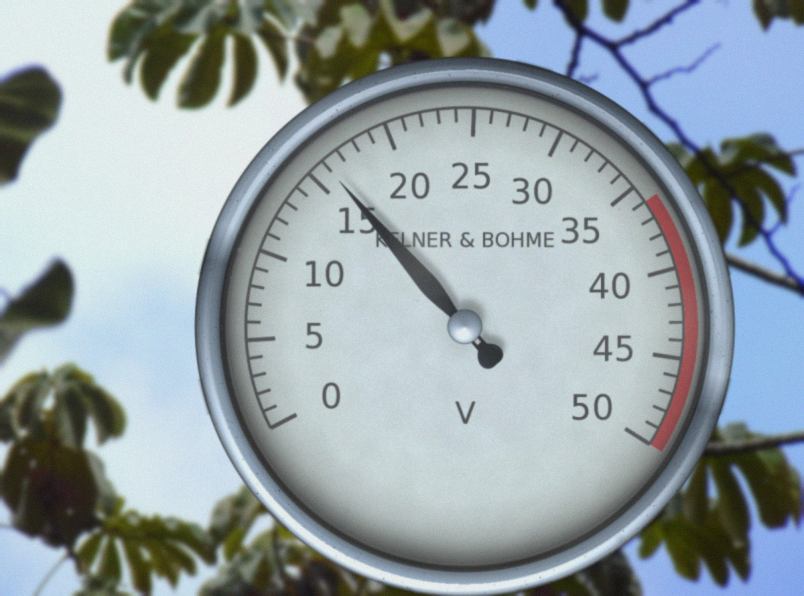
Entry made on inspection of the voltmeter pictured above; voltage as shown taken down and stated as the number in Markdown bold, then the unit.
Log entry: **16** V
